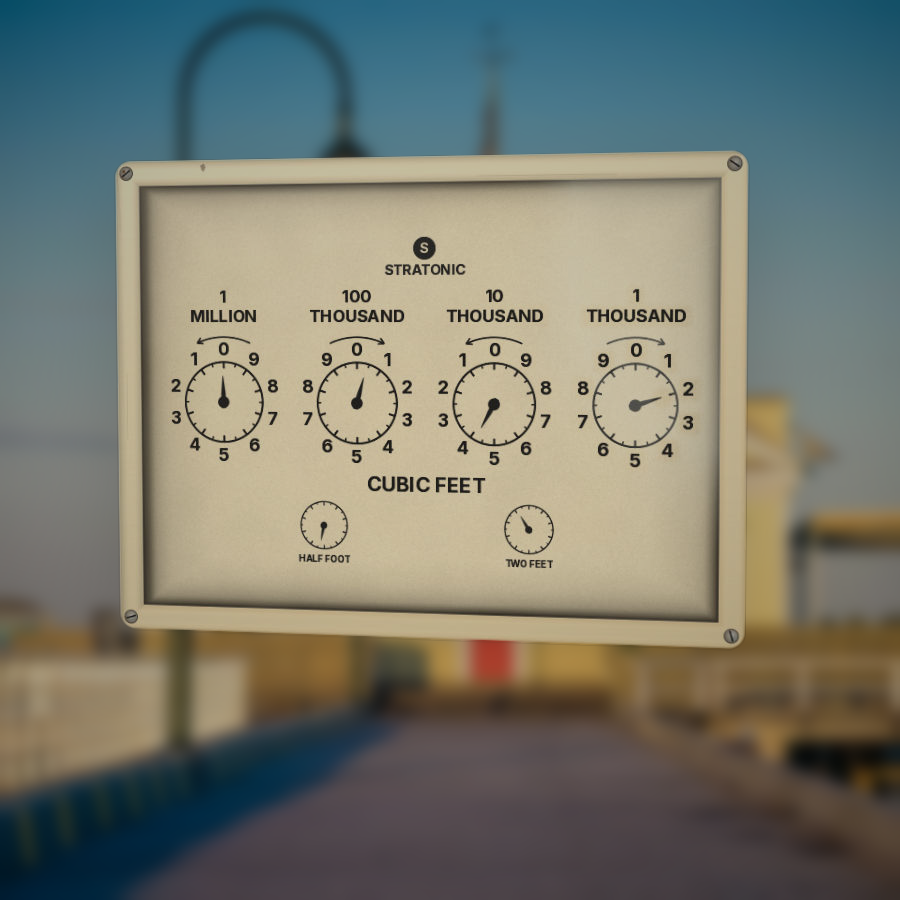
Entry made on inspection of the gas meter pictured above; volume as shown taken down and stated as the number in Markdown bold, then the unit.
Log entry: **4200** ft³
